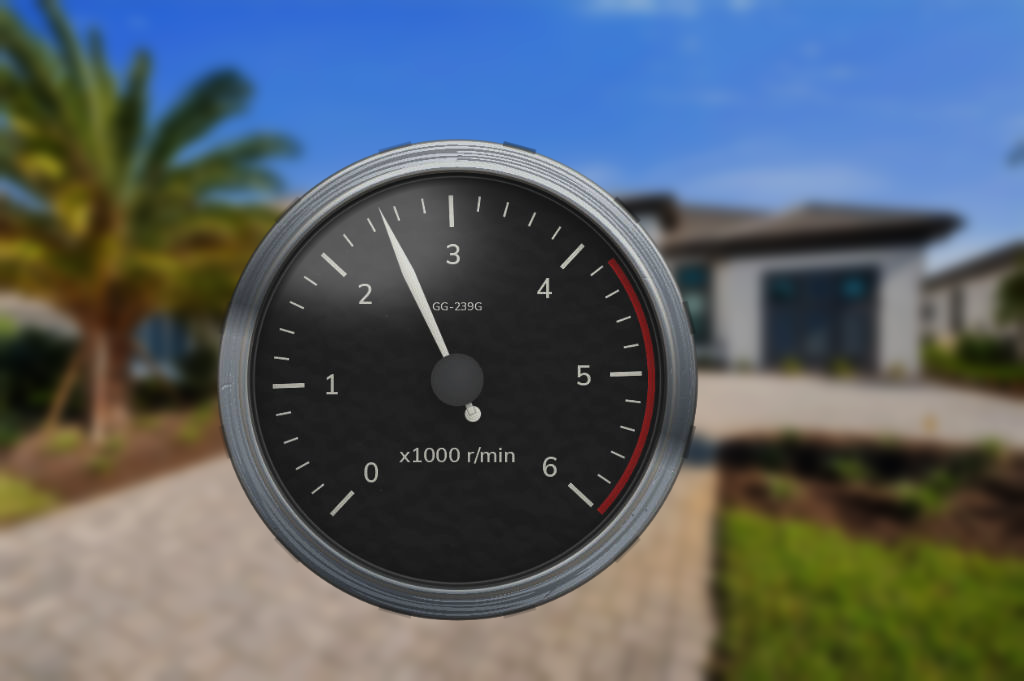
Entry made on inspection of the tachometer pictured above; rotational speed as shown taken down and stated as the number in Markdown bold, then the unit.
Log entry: **2500** rpm
